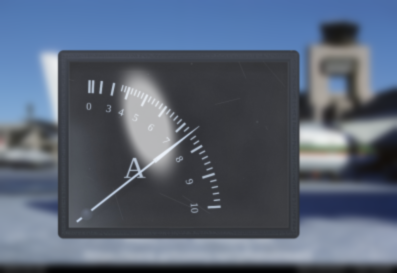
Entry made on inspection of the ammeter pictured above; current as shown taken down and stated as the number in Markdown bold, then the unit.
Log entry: **7.4** A
